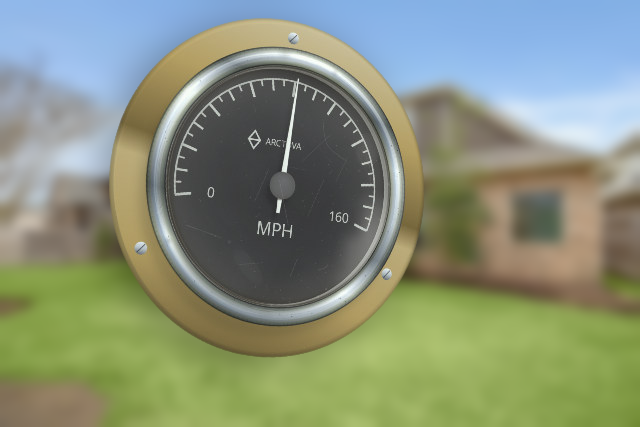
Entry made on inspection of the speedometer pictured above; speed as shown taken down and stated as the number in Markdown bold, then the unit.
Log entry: **80** mph
